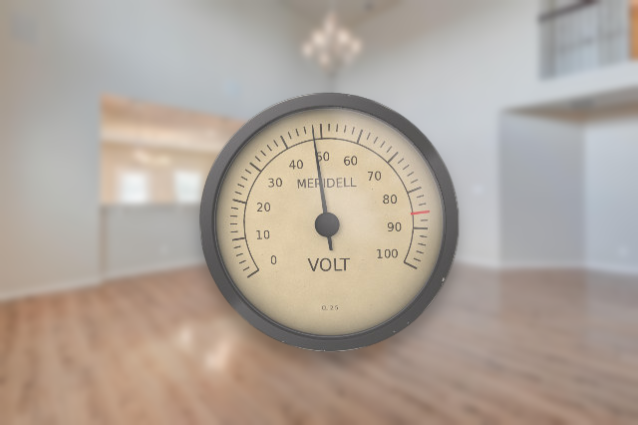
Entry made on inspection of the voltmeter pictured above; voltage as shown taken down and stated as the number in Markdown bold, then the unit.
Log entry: **48** V
